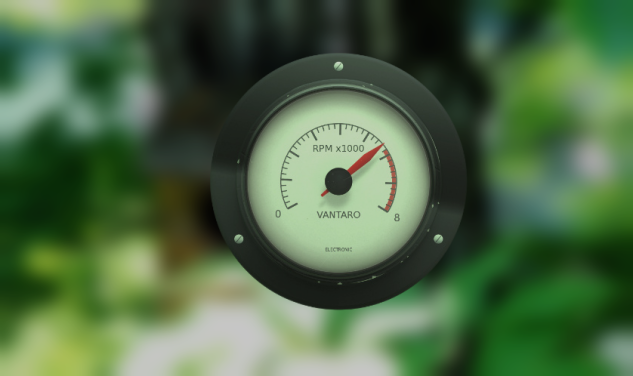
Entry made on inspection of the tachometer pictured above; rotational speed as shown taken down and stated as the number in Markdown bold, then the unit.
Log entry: **5600** rpm
